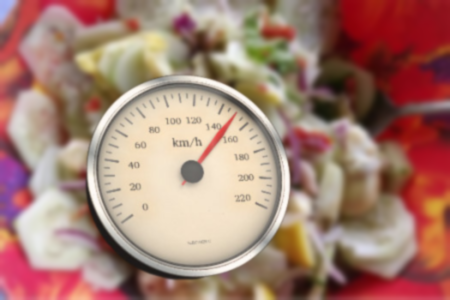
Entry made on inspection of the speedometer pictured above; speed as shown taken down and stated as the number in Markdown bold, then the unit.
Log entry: **150** km/h
